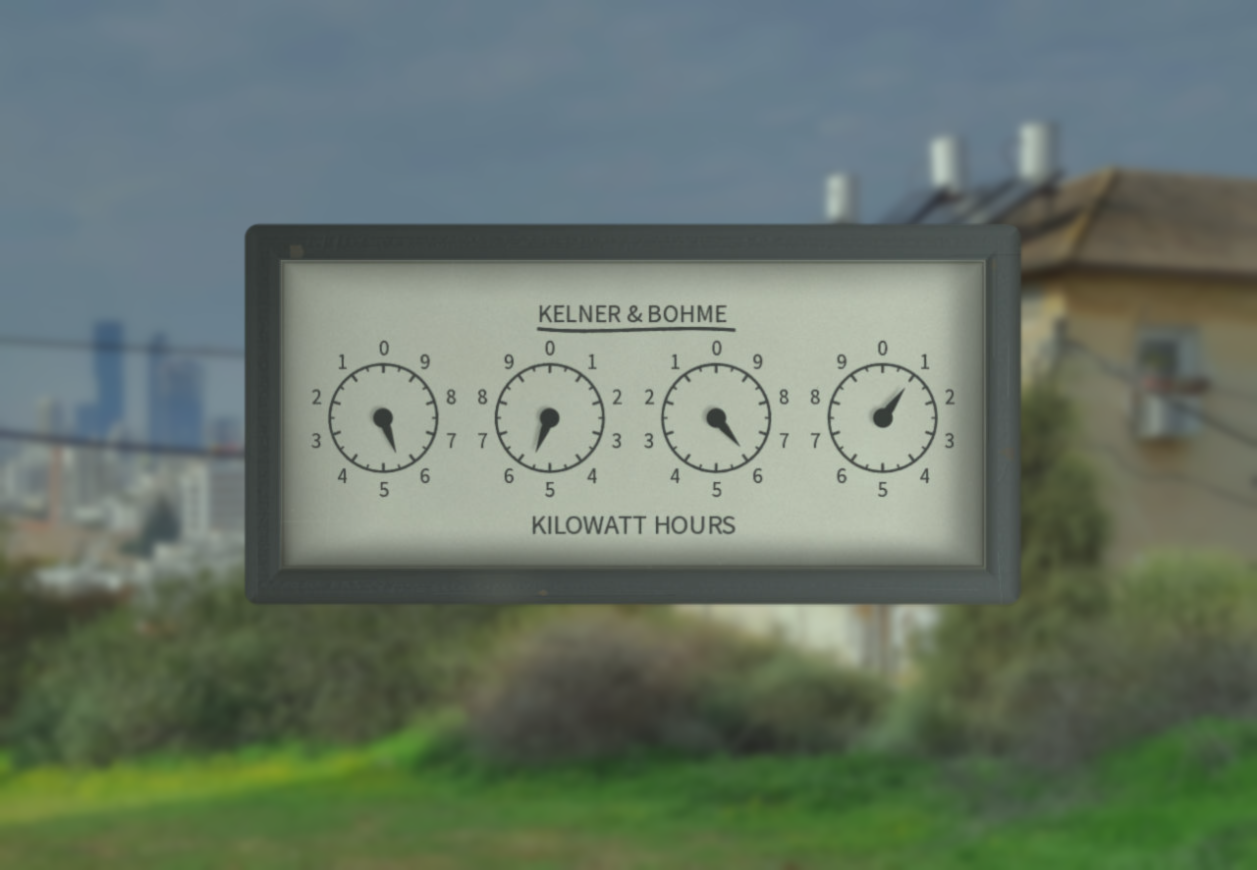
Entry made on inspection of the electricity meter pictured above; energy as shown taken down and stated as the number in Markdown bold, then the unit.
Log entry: **5561** kWh
